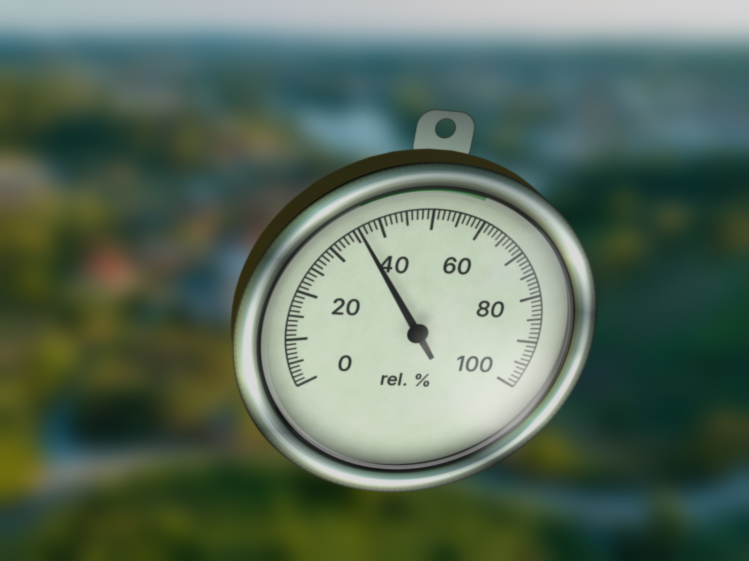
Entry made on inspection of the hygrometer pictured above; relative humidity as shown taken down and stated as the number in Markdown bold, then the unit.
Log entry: **36** %
